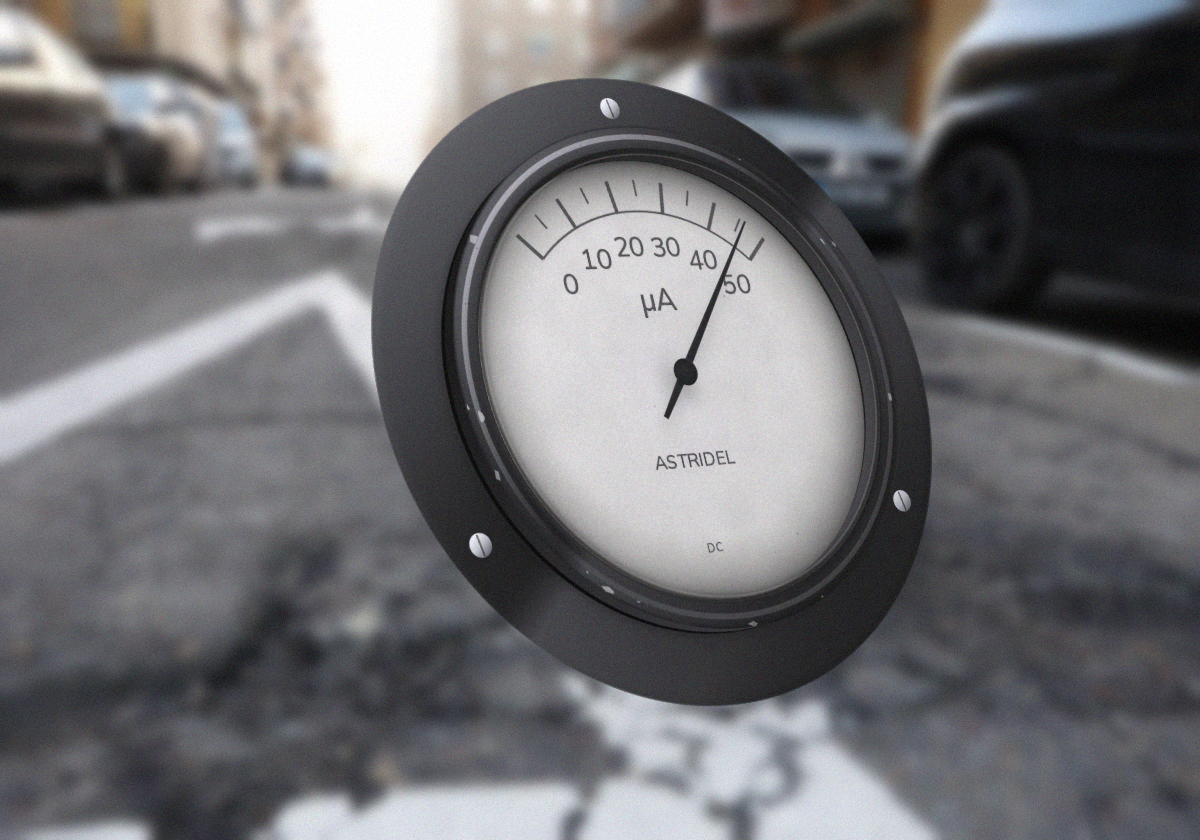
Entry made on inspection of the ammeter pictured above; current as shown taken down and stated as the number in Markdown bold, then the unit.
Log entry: **45** µA
